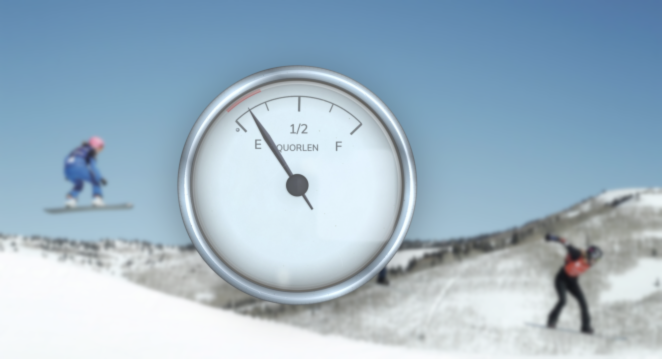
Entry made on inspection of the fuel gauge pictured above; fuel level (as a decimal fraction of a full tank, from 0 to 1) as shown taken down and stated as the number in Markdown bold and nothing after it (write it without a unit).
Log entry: **0.125**
